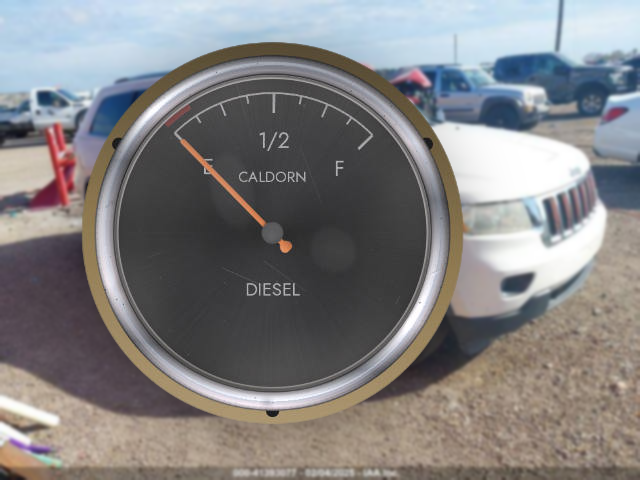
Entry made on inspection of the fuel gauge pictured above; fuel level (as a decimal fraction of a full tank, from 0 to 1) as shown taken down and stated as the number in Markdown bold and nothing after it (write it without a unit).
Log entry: **0**
